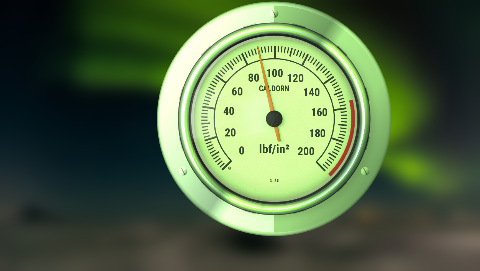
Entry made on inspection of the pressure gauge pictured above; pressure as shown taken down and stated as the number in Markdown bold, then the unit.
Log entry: **90** psi
